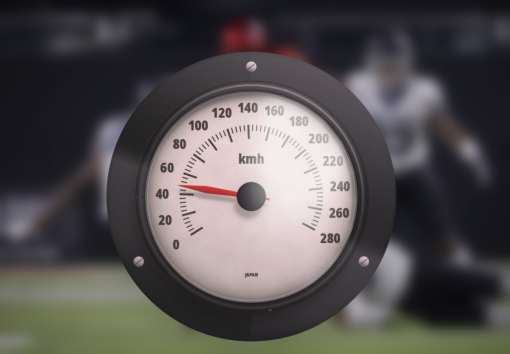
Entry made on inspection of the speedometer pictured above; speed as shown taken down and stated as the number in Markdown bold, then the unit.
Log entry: **48** km/h
